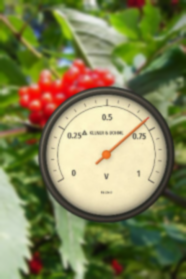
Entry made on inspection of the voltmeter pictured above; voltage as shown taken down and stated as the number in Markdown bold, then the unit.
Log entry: **0.7** V
